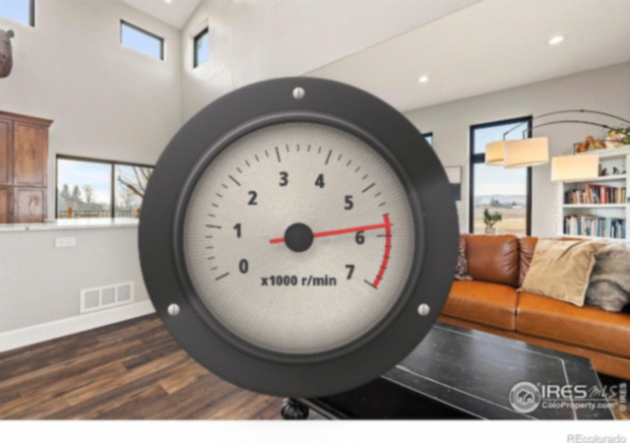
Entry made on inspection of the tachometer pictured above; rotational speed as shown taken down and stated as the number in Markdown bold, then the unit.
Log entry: **5800** rpm
